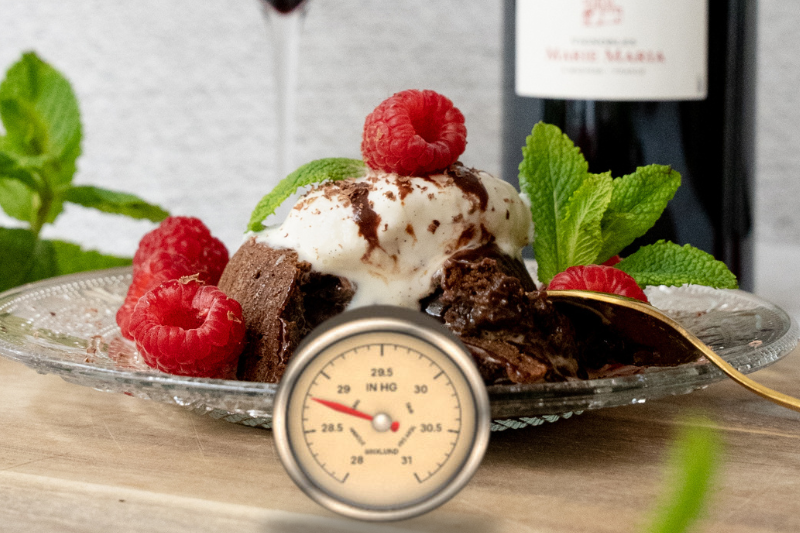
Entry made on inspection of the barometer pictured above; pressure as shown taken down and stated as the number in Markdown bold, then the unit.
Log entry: **28.8** inHg
